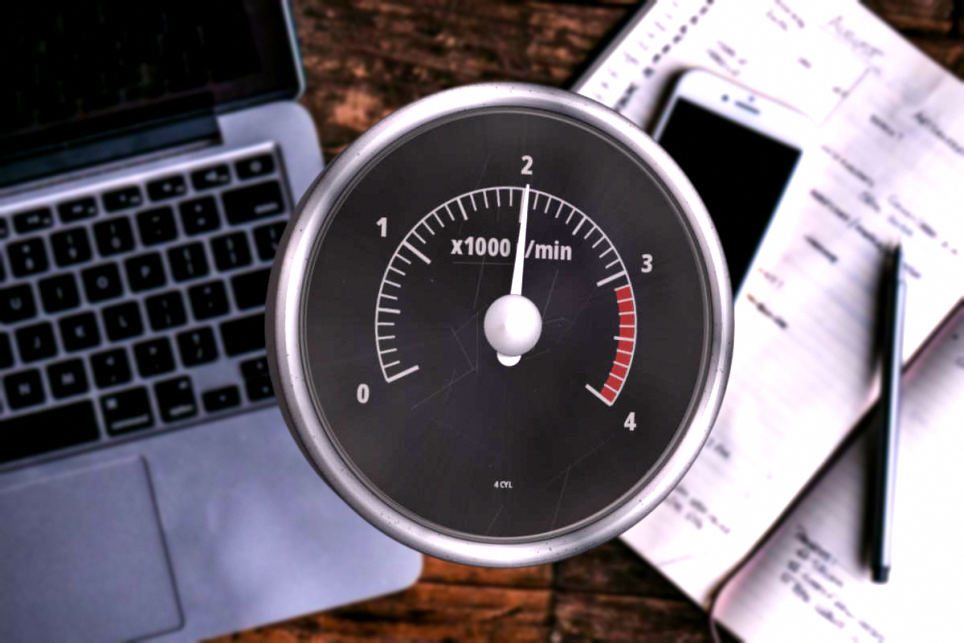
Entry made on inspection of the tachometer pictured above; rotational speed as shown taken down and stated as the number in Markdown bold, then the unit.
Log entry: **2000** rpm
